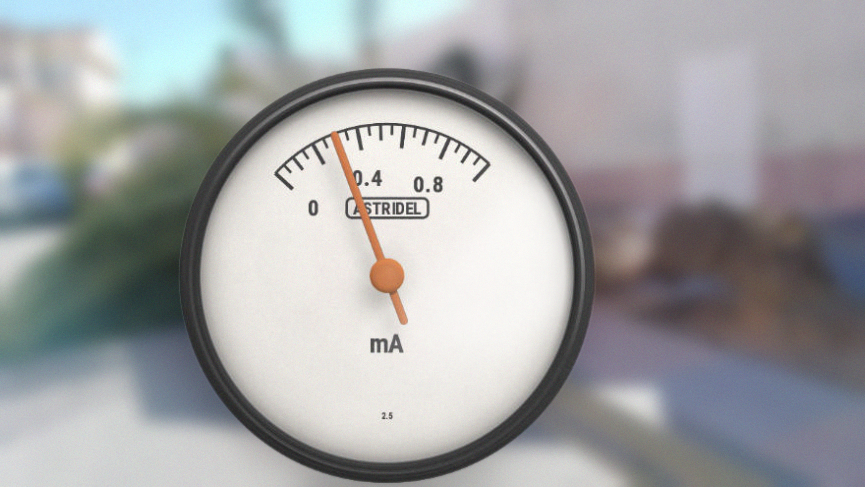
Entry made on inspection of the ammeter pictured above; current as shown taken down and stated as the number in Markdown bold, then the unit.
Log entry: **0.3** mA
